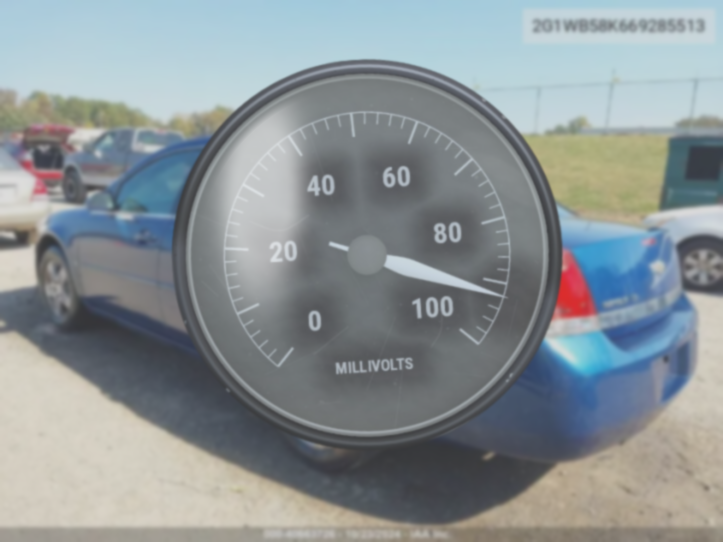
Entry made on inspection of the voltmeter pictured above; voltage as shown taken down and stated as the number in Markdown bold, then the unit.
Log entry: **92** mV
